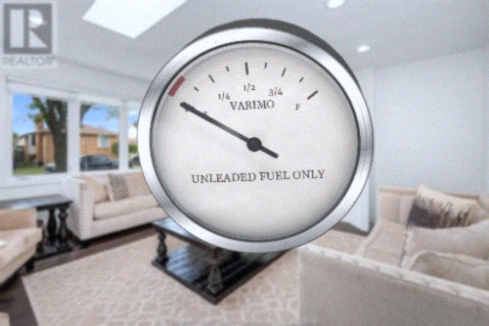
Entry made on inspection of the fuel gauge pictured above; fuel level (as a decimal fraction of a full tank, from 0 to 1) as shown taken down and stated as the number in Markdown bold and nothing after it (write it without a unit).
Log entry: **0**
